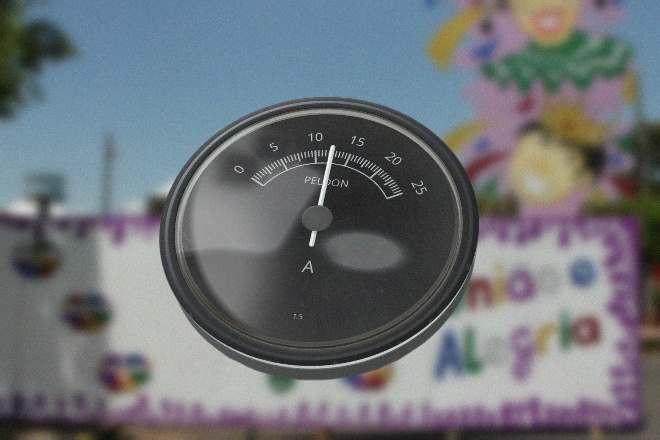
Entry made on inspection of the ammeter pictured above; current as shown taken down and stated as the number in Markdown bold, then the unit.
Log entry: **12.5** A
